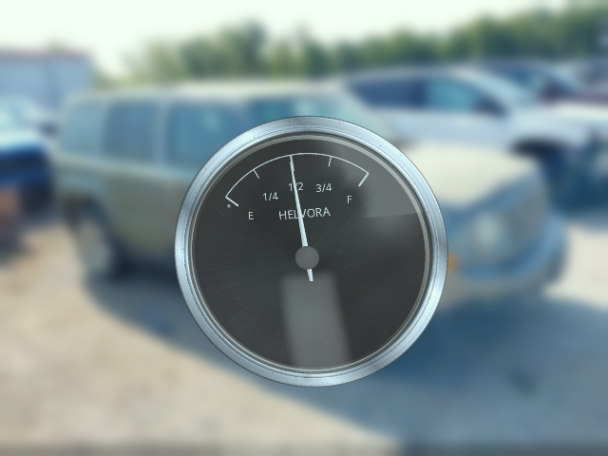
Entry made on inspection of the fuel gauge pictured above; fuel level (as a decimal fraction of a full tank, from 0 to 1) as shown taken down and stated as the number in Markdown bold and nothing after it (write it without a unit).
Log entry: **0.5**
